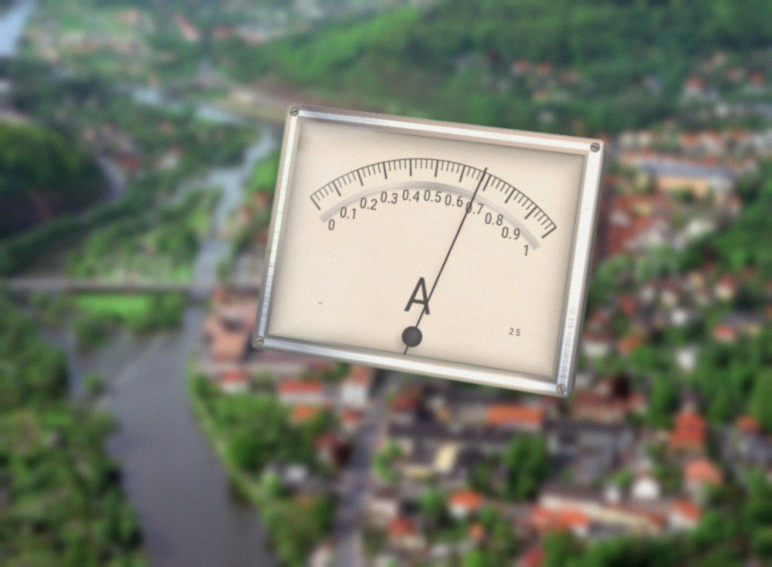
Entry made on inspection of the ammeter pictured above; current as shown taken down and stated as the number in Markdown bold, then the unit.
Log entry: **0.68** A
